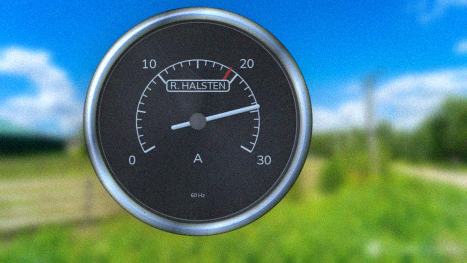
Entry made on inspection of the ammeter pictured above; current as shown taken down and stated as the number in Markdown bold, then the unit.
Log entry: **24.5** A
